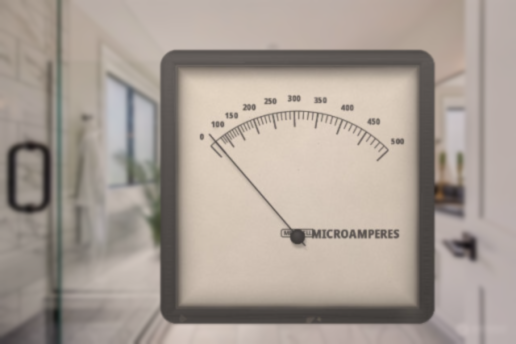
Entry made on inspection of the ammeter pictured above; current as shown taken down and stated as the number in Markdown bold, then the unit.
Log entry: **50** µA
